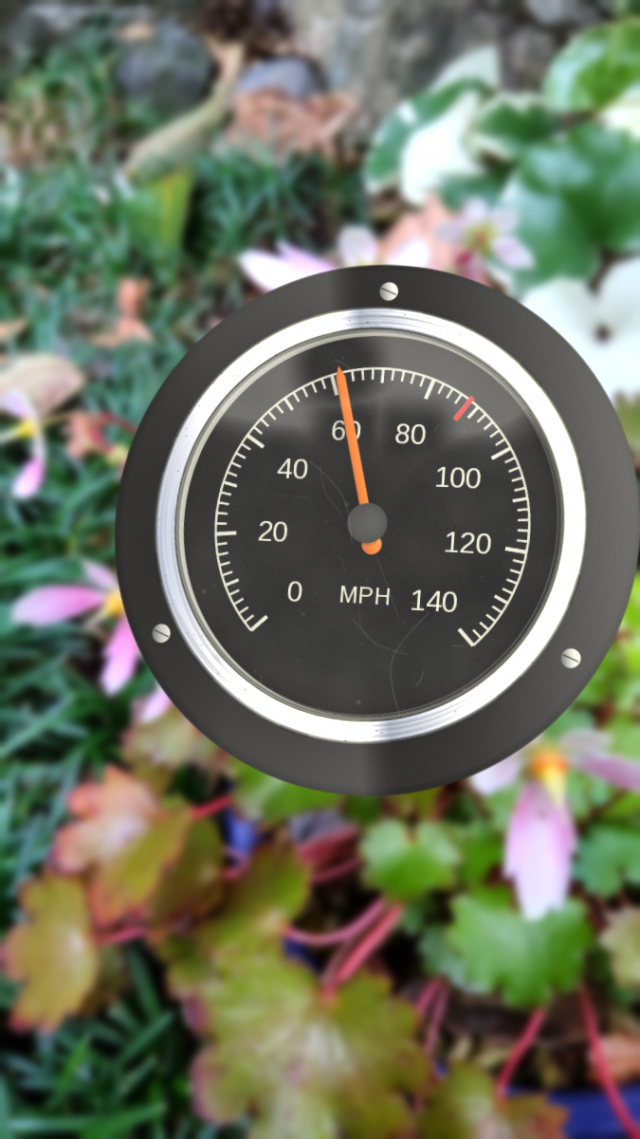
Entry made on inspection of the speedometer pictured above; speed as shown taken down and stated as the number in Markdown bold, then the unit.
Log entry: **62** mph
